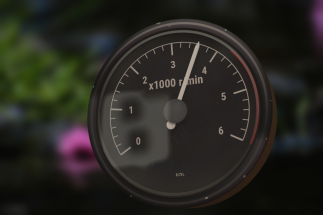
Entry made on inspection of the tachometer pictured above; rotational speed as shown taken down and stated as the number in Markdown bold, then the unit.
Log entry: **3600** rpm
